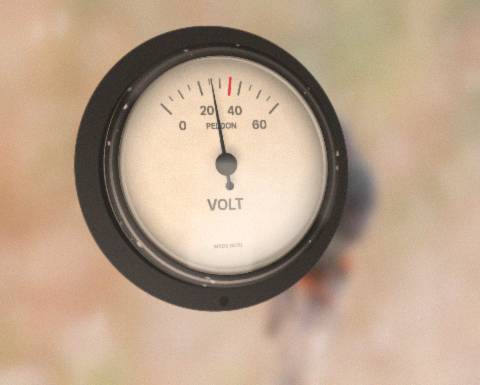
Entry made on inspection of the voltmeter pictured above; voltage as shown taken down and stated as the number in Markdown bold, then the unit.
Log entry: **25** V
